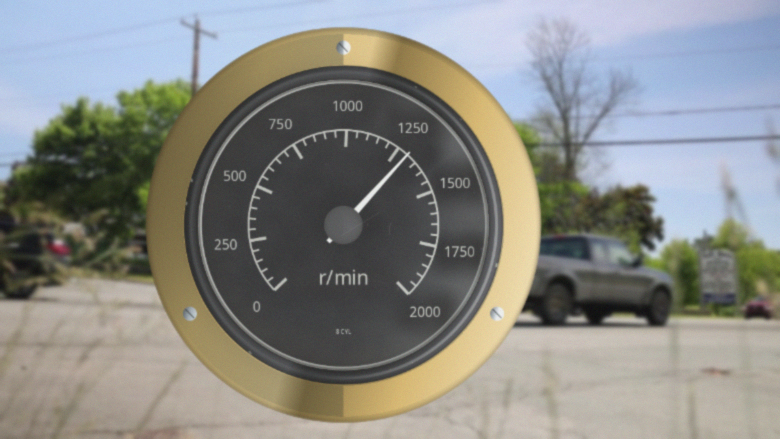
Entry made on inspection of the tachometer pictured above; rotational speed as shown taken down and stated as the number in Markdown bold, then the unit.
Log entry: **1300** rpm
